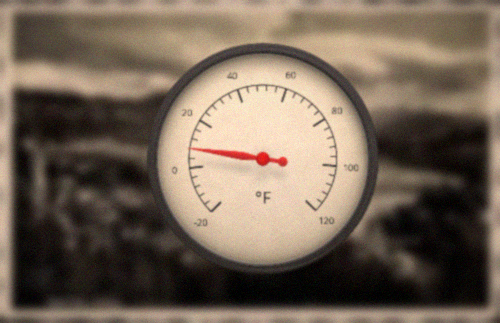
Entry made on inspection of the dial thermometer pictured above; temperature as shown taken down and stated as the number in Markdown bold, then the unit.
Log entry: **8** °F
